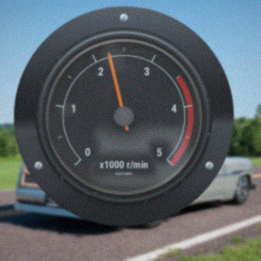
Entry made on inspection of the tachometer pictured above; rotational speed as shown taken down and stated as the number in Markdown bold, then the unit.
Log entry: **2250** rpm
